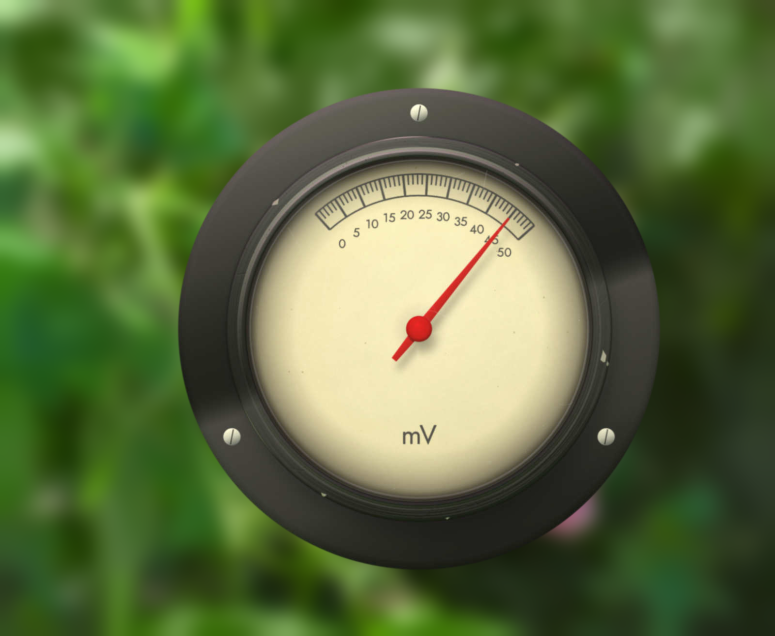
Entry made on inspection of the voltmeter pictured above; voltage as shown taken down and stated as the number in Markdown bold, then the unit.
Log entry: **45** mV
